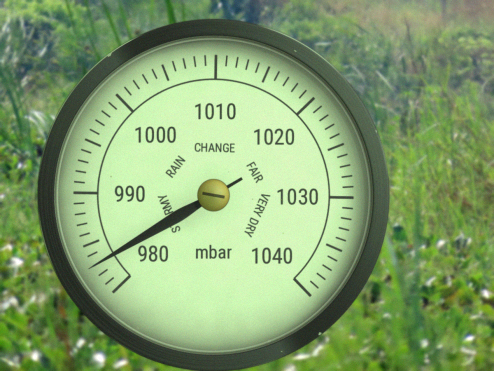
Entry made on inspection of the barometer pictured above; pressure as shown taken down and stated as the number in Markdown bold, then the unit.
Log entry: **983** mbar
